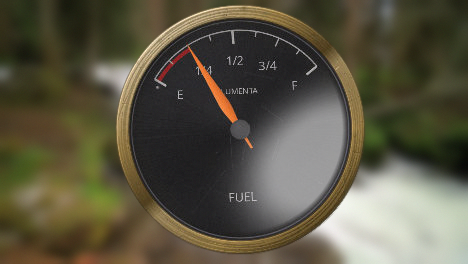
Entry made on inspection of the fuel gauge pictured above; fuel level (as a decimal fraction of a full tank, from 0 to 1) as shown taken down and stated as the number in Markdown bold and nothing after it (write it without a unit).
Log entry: **0.25**
